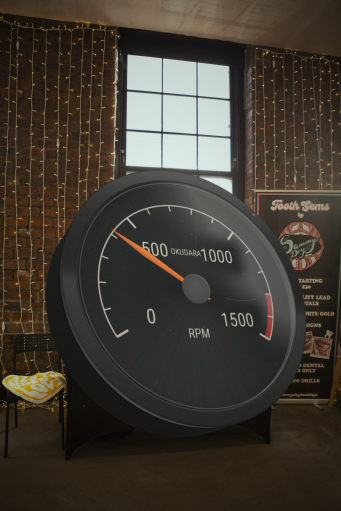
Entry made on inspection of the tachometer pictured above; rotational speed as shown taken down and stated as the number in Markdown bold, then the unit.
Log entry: **400** rpm
